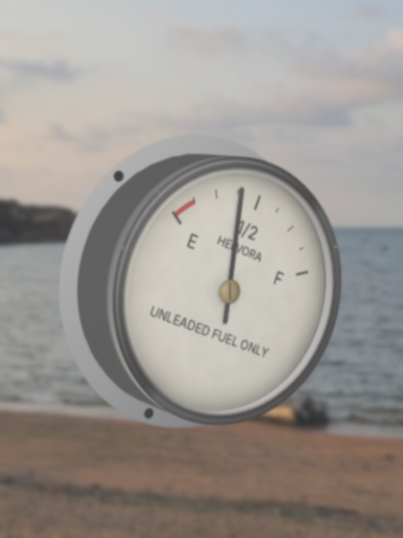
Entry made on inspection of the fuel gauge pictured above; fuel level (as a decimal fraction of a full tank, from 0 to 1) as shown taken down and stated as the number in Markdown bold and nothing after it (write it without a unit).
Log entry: **0.375**
